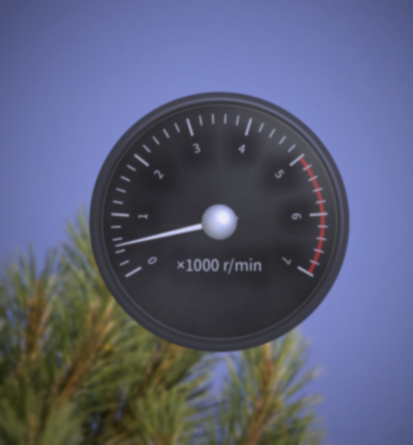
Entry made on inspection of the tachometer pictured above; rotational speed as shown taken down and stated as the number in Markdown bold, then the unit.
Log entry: **500** rpm
